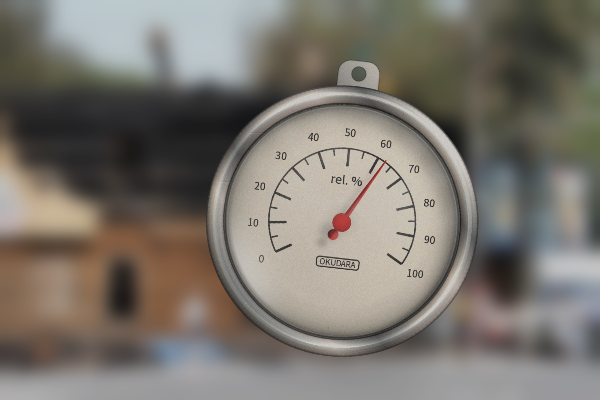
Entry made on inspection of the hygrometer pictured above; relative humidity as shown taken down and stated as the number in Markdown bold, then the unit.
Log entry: **62.5** %
